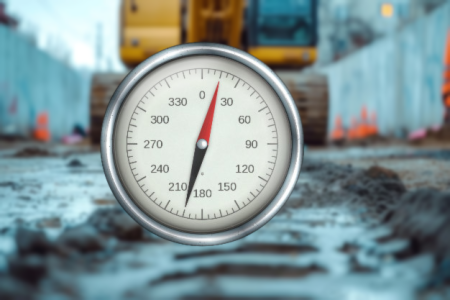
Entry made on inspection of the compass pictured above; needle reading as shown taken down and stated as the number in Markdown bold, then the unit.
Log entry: **15** °
